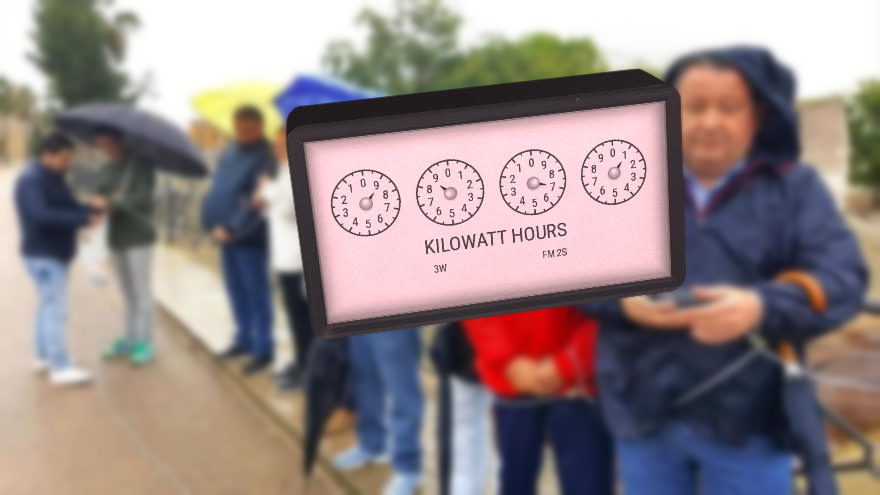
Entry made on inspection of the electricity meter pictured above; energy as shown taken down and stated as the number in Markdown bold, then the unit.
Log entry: **8871** kWh
